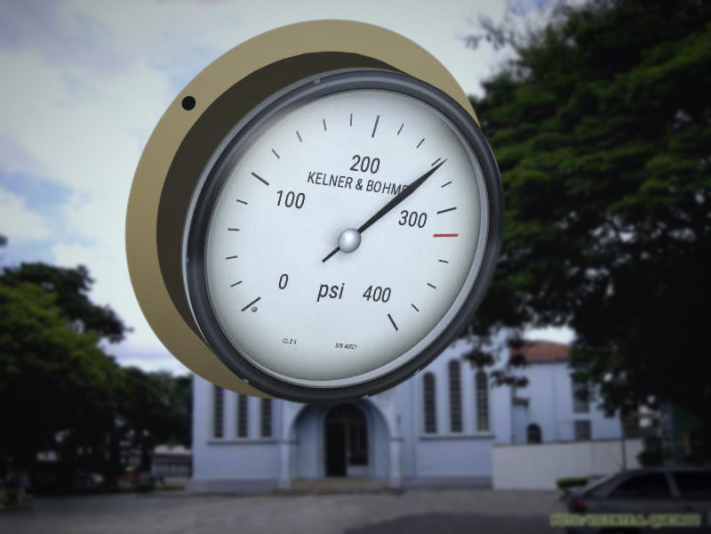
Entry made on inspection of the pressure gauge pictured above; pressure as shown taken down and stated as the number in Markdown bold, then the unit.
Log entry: **260** psi
